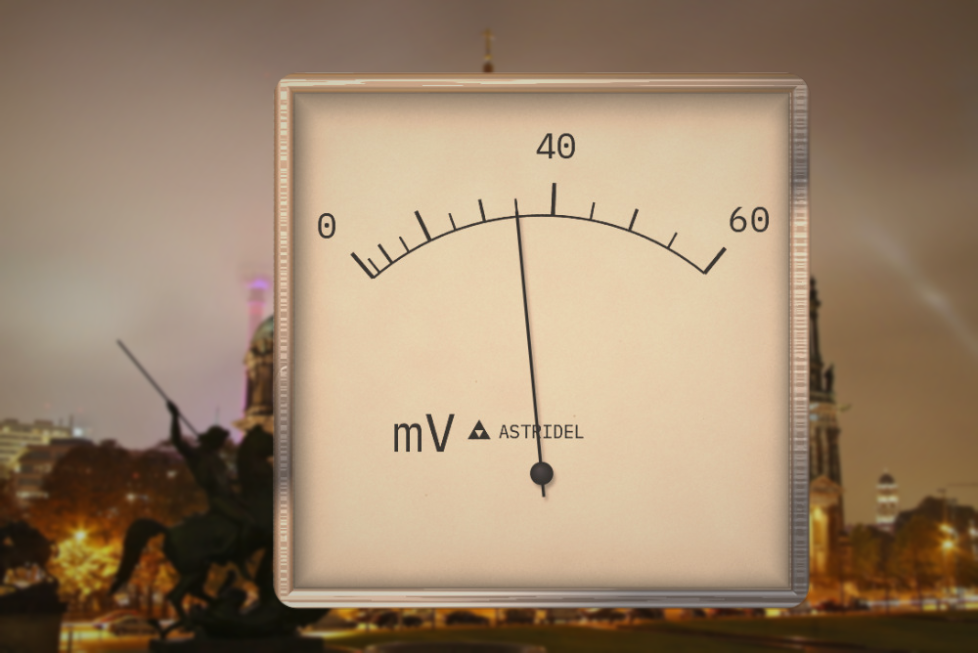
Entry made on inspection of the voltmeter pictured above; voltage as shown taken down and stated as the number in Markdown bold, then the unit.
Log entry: **35** mV
